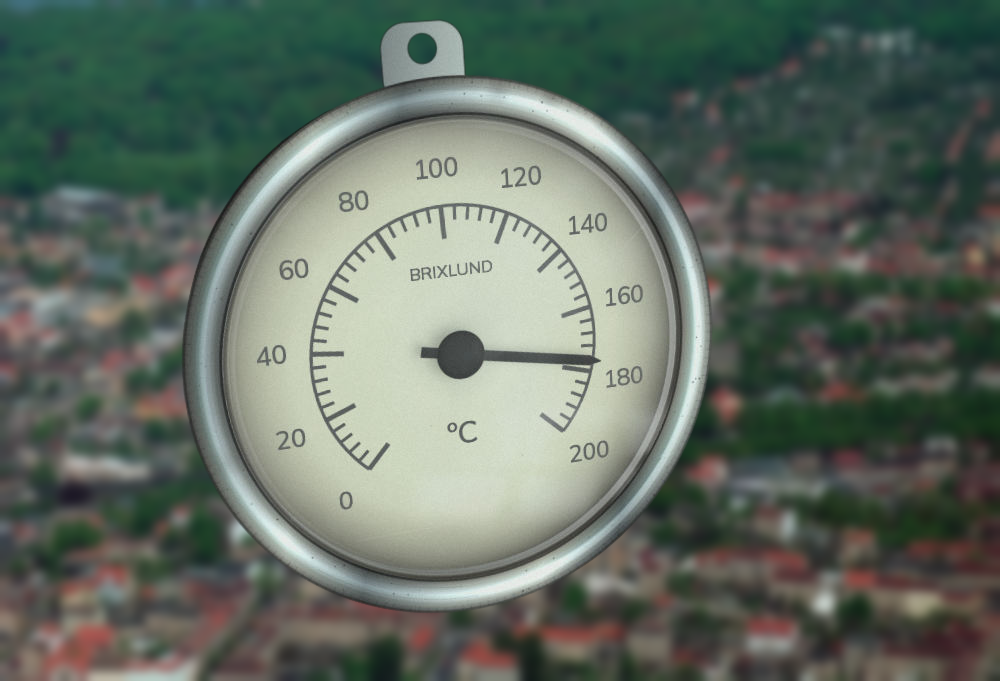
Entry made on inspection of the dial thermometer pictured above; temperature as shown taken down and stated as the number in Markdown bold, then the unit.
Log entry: **176** °C
